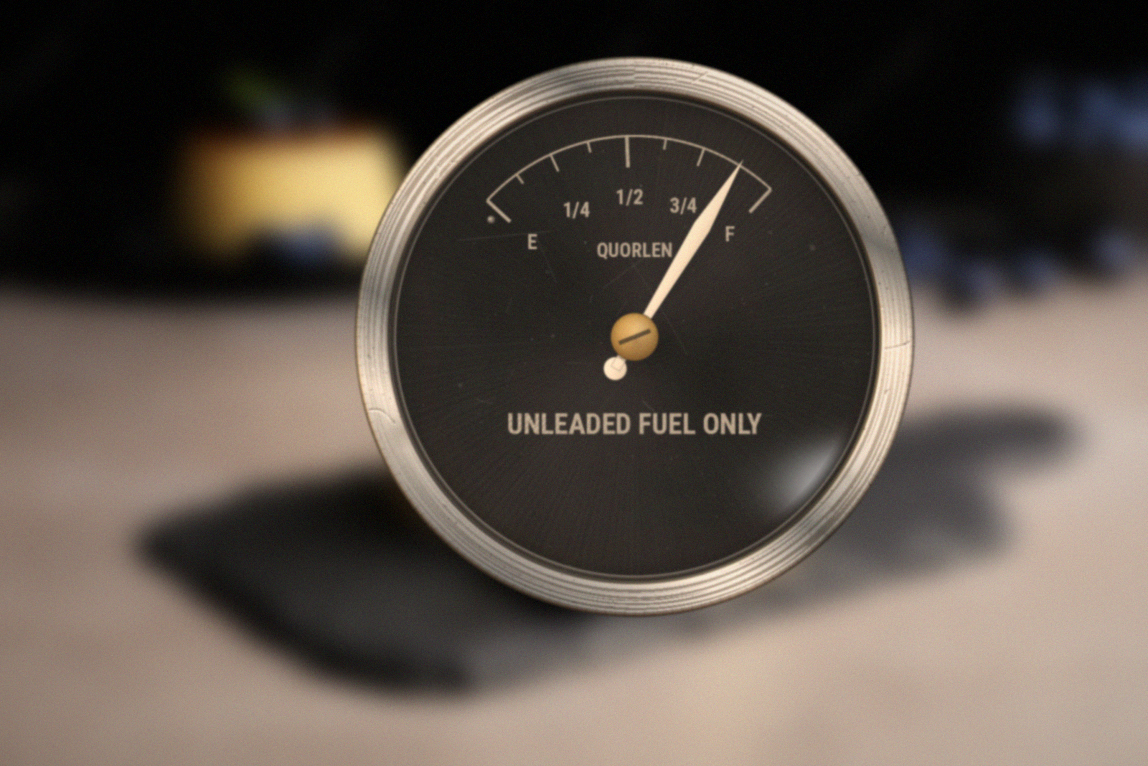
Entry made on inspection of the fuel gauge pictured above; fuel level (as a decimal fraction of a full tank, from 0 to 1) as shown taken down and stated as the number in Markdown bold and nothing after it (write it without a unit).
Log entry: **0.875**
